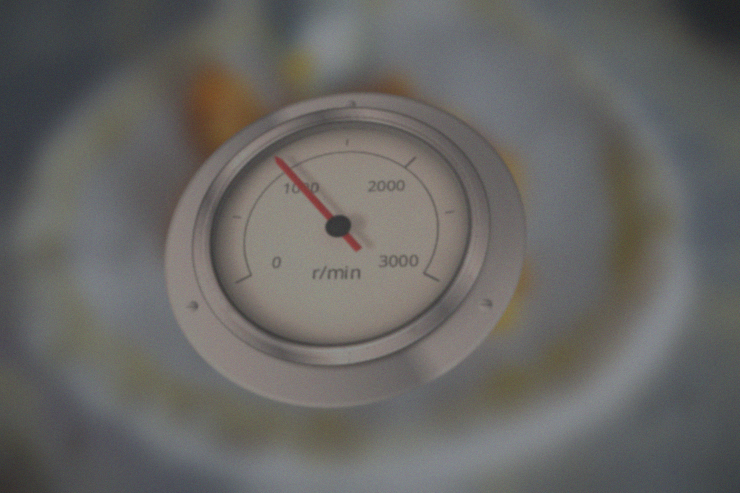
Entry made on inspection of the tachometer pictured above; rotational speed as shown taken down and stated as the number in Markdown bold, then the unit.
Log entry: **1000** rpm
